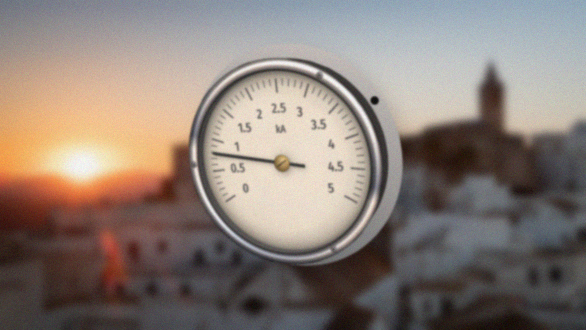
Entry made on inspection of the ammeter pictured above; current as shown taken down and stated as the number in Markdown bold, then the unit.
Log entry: **0.8** kA
